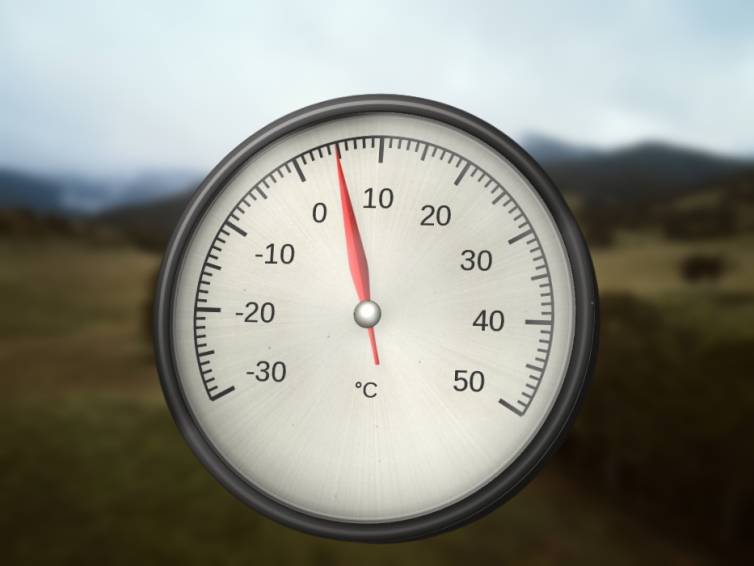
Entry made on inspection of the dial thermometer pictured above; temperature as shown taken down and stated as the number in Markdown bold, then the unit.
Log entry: **5** °C
